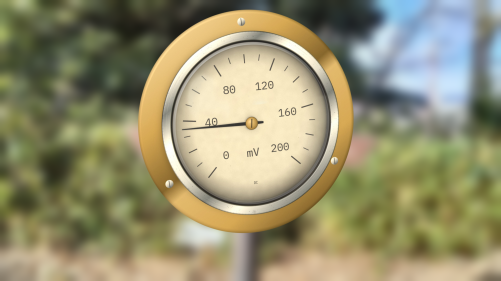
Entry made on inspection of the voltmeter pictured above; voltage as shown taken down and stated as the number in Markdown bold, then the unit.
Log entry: **35** mV
